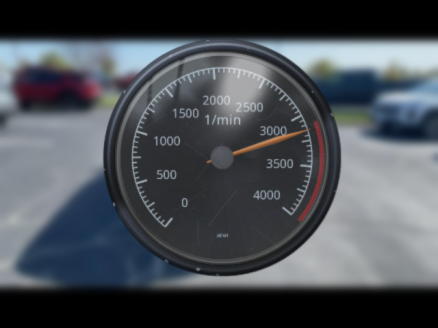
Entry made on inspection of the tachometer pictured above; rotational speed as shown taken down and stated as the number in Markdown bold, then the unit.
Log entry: **3150** rpm
